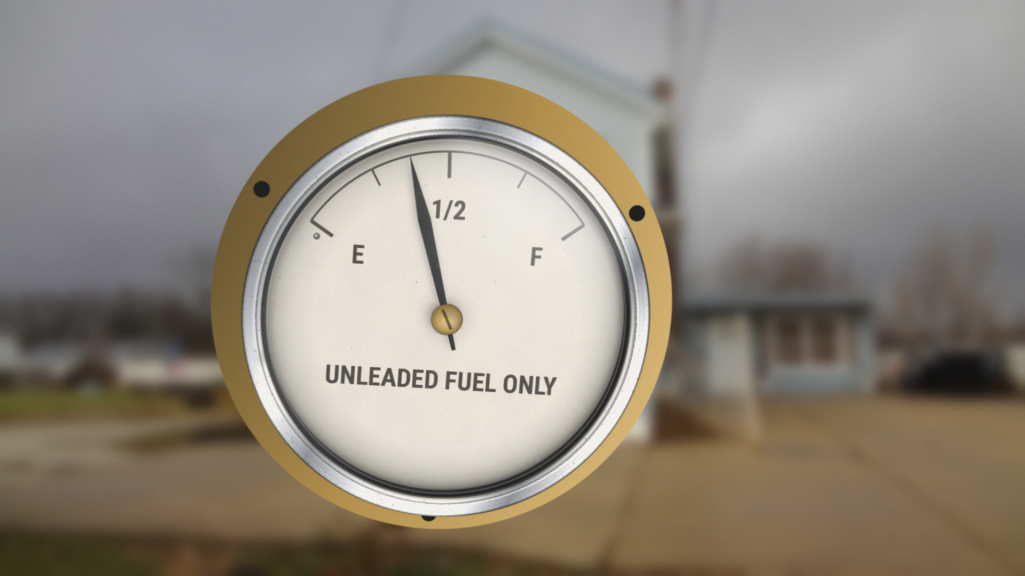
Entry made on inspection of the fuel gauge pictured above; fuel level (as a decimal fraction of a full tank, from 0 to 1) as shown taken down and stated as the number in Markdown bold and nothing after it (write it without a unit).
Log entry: **0.375**
